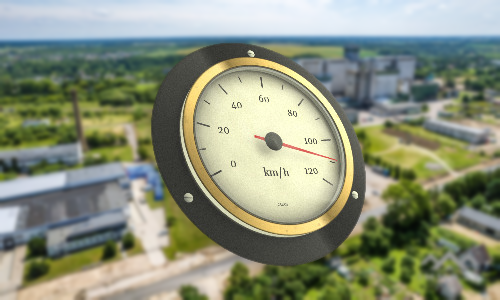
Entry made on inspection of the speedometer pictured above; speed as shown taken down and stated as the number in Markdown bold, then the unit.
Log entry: **110** km/h
